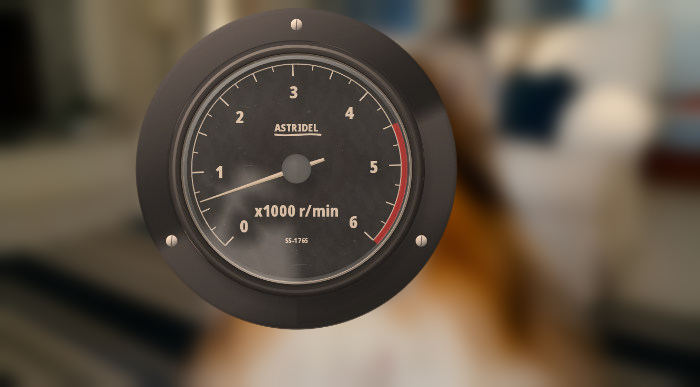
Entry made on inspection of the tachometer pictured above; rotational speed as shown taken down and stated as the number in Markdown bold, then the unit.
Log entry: **625** rpm
